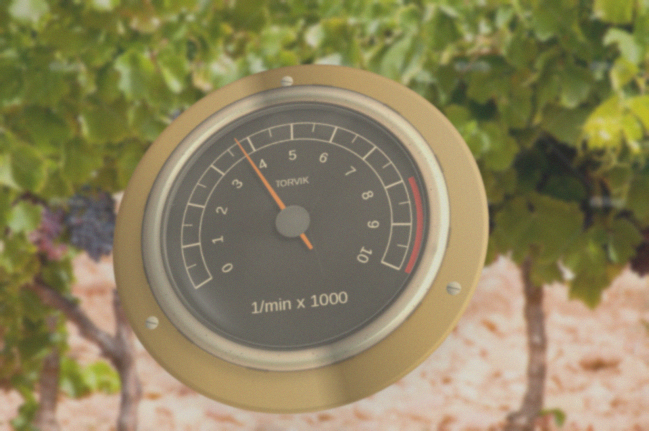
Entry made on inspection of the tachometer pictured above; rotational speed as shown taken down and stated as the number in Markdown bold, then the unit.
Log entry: **3750** rpm
